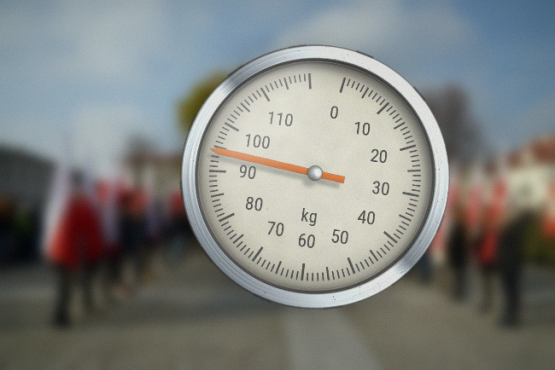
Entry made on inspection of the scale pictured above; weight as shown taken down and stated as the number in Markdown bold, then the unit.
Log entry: **94** kg
